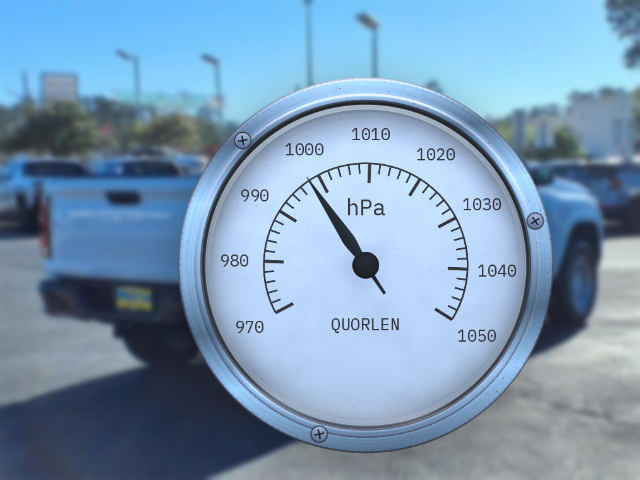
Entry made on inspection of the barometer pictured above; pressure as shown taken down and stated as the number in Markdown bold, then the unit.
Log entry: **998** hPa
